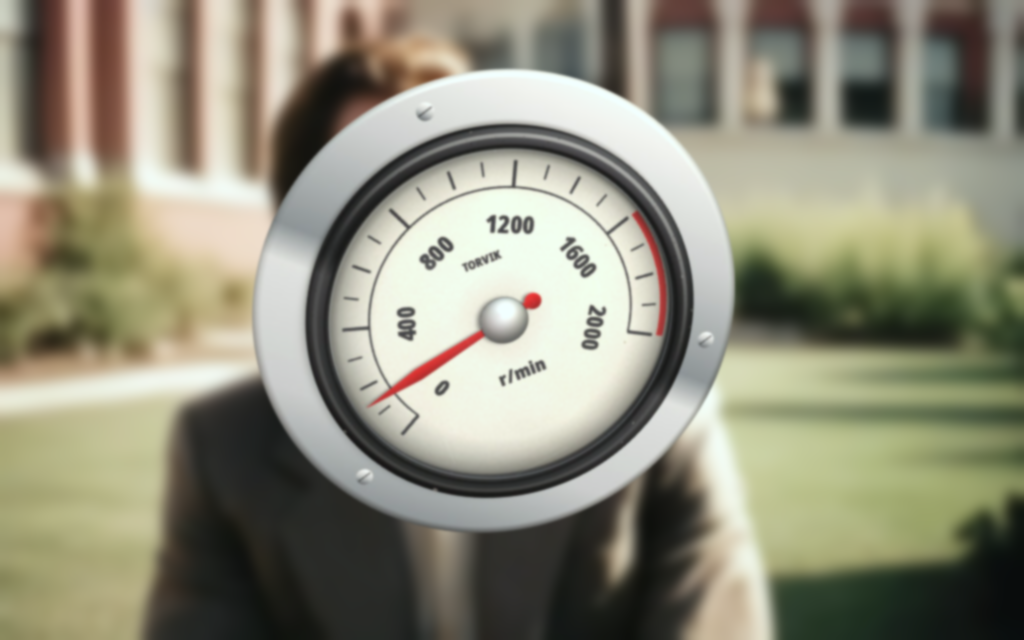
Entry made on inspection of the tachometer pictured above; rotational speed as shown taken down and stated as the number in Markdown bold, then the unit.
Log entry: **150** rpm
